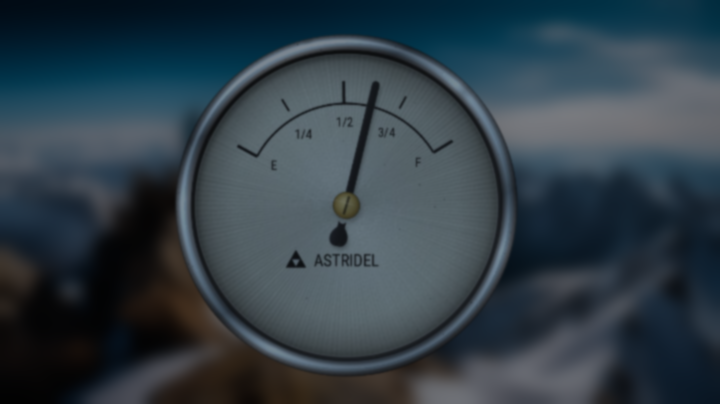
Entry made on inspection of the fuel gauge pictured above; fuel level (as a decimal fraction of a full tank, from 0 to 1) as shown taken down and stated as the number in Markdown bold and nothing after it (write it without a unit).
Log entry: **0.625**
